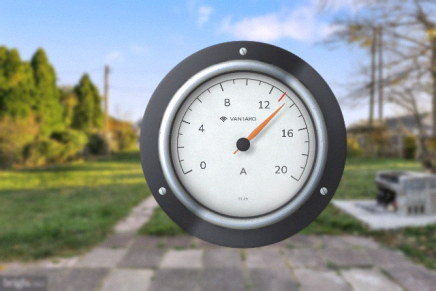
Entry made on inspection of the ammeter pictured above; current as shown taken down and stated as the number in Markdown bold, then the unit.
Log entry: **13.5** A
